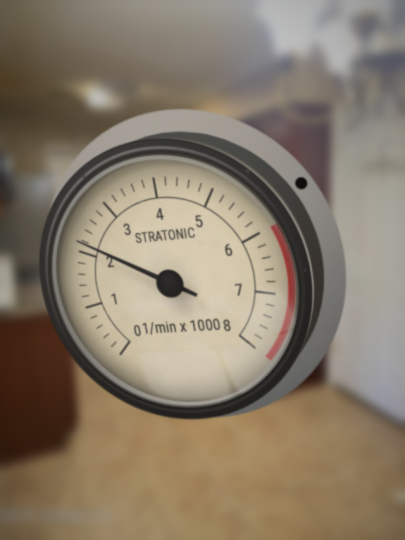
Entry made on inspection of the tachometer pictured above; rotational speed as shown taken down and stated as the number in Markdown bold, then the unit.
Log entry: **2200** rpm
